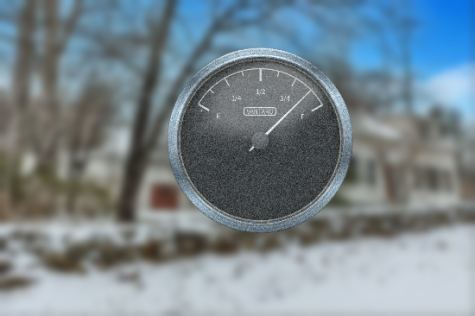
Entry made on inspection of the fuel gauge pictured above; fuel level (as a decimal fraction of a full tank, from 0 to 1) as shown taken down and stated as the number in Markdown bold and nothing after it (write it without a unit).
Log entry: **0.875**
